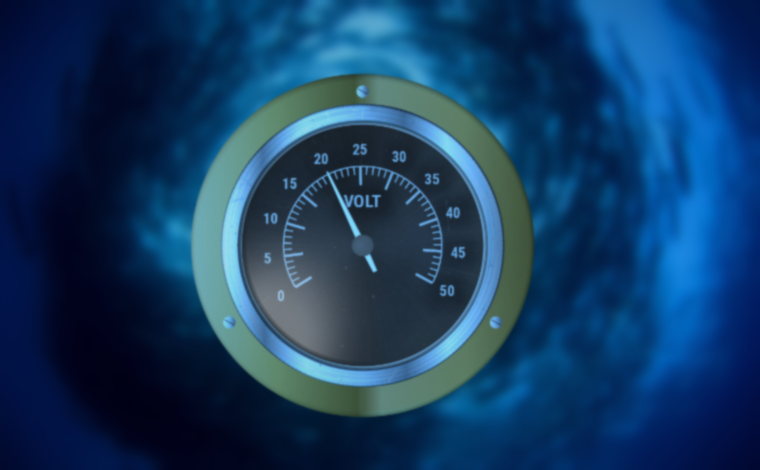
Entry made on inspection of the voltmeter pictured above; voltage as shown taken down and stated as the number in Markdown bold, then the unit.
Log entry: **20** V
